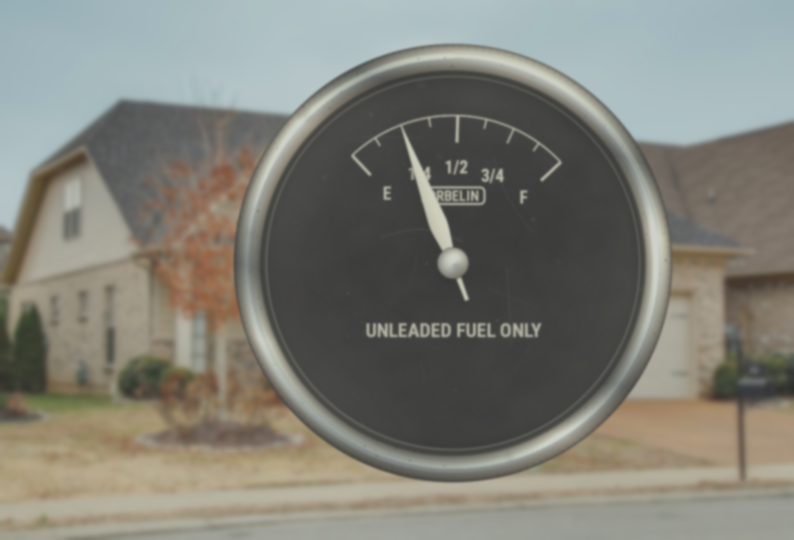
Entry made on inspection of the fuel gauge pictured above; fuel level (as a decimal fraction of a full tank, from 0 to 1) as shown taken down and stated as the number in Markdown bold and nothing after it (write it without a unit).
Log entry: **0.25**
